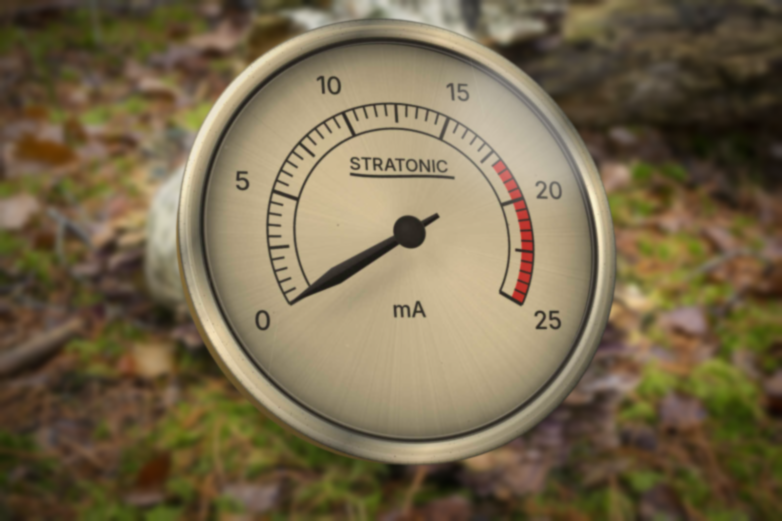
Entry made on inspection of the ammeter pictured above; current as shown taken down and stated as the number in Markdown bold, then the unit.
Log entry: **0** mA
